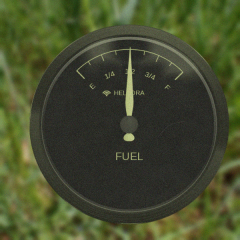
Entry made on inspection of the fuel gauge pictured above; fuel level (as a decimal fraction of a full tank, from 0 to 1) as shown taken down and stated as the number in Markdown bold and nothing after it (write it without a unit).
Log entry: **0.5**
